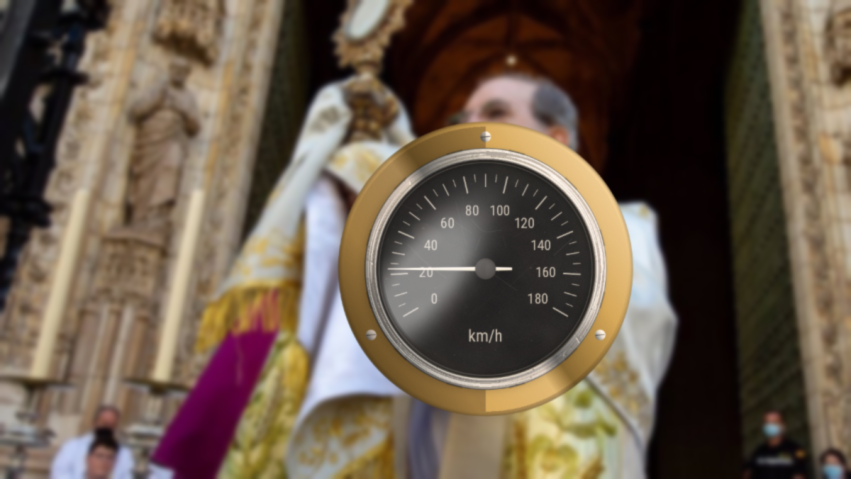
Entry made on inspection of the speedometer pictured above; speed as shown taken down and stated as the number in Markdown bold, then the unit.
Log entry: **22.5** km/h
